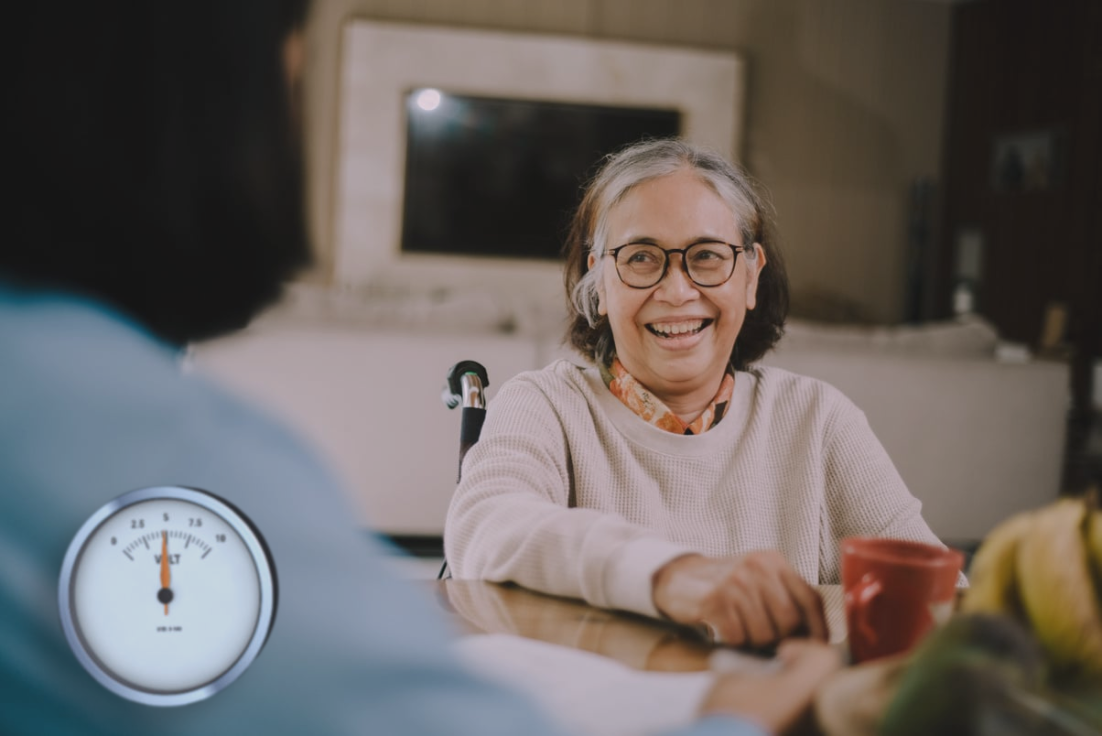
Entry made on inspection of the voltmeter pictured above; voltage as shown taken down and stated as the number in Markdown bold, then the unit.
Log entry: **5** V
